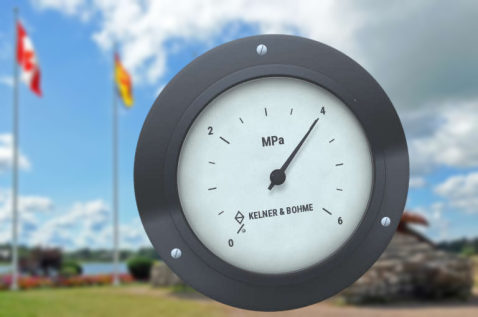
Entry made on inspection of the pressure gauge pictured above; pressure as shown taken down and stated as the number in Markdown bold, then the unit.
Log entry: **4** MPa
